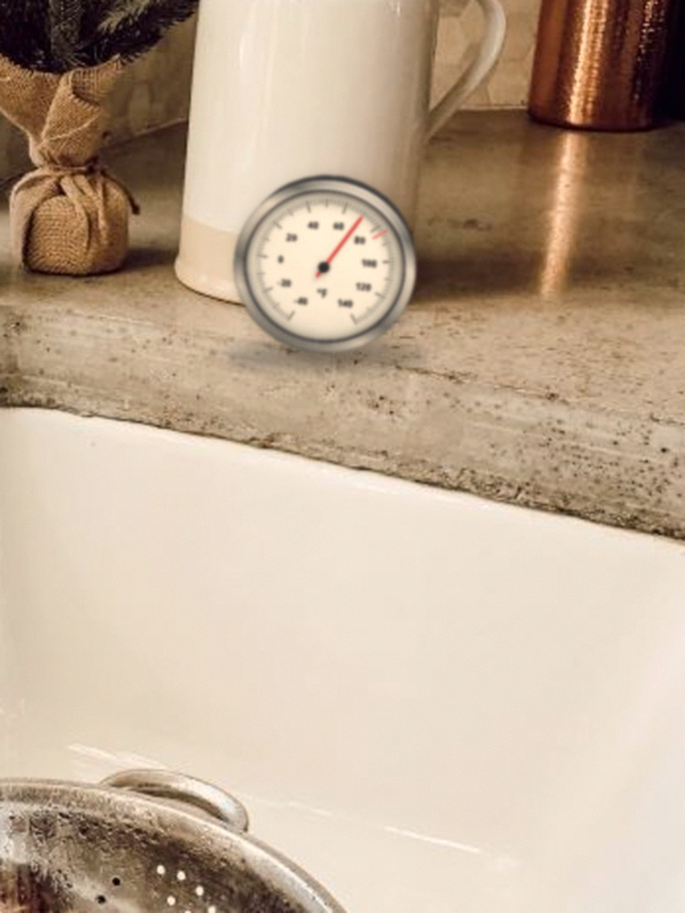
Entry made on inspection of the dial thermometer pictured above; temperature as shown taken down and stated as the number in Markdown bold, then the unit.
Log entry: **70** °F
